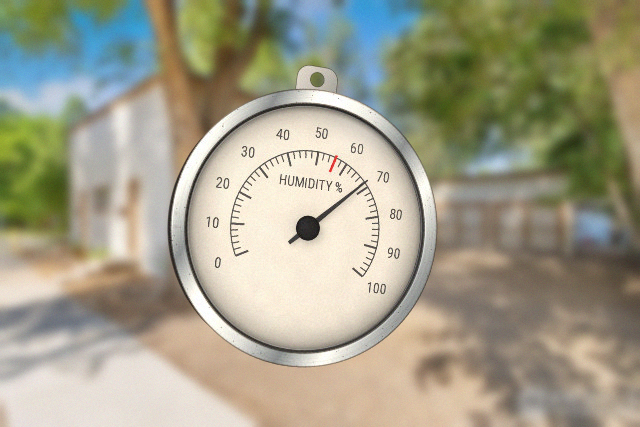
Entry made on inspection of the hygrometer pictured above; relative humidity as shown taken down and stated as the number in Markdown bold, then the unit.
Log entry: **68** %
